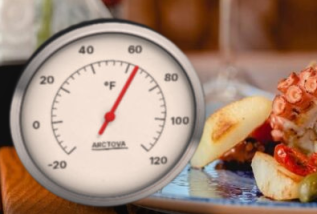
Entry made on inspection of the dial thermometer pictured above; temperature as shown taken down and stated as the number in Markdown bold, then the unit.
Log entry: **64** °F
